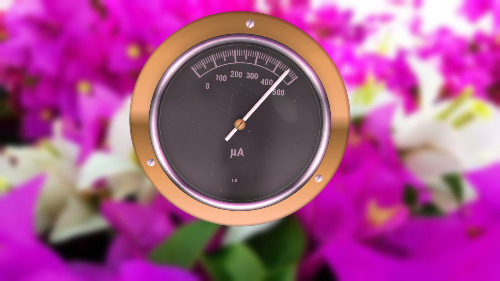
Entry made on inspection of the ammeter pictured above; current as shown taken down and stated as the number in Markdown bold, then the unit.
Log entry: **450** µA
